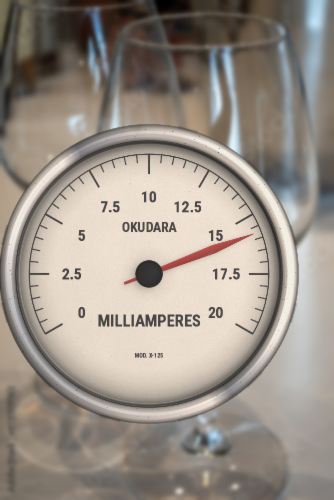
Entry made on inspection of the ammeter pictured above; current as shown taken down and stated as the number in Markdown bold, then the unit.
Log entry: **15.75** mA
